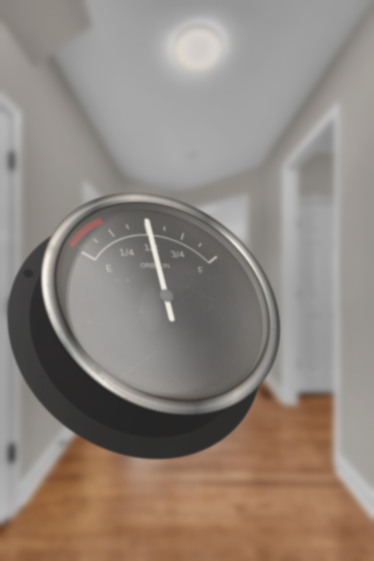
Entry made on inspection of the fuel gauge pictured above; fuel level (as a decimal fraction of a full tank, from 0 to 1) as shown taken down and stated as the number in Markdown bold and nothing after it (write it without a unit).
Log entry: **0.5**
